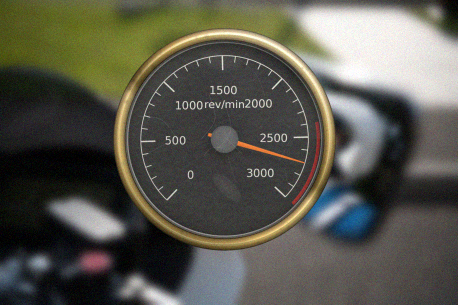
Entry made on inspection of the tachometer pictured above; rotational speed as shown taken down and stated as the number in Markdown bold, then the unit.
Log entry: **2700** rpm
